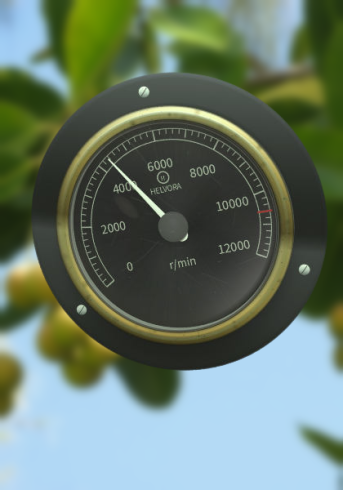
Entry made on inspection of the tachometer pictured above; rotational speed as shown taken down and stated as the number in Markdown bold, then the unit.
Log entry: **4400** rpm
